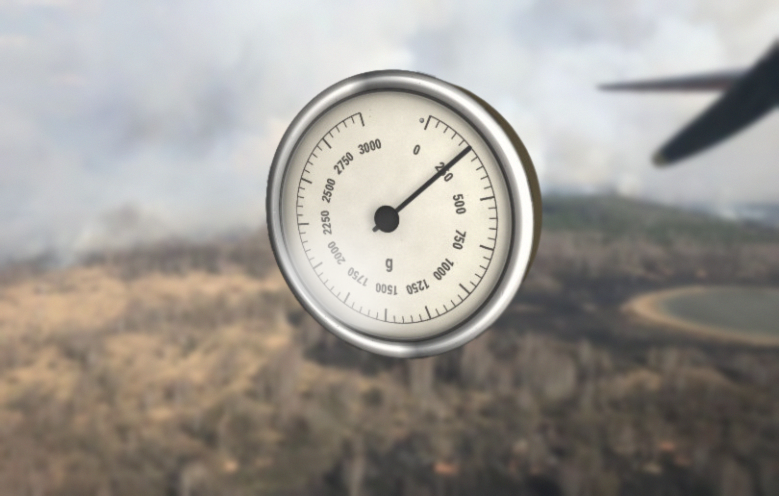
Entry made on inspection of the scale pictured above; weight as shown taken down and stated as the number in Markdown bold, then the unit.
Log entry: **250** g
